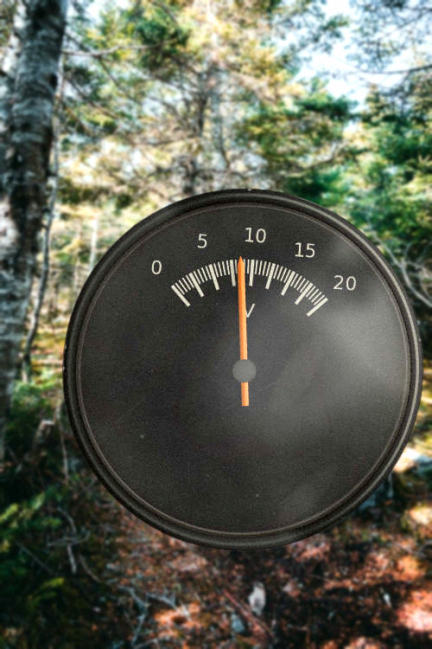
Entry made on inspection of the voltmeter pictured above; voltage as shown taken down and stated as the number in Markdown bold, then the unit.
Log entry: **8.5** V
